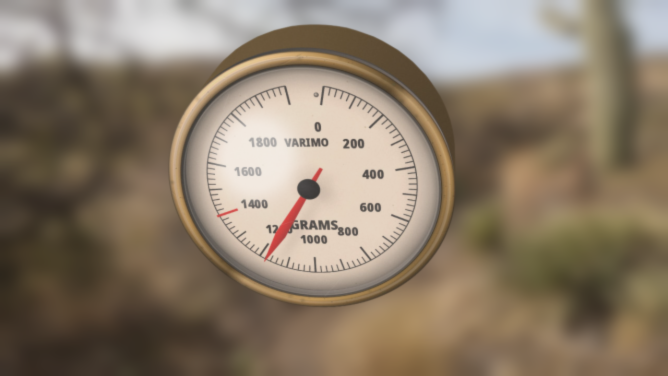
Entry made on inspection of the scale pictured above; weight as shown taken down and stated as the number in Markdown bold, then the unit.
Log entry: **1180** g
